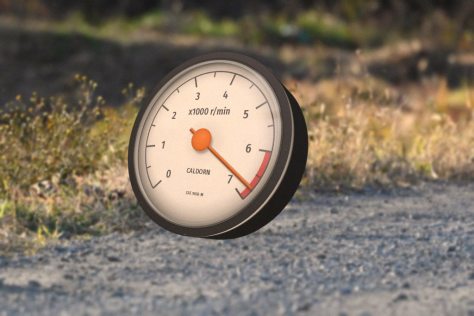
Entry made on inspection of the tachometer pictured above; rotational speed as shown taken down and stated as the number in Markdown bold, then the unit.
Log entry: **6750** rpm
